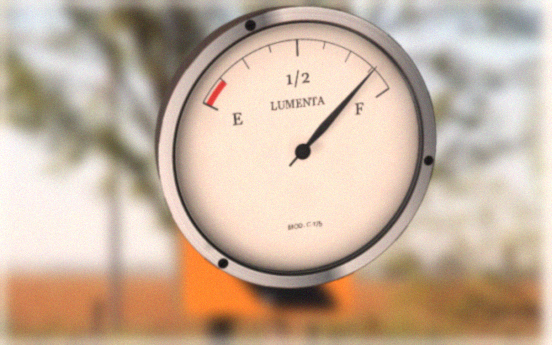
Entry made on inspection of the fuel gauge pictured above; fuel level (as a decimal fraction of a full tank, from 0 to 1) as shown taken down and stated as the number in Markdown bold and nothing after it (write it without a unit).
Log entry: **0.875**
